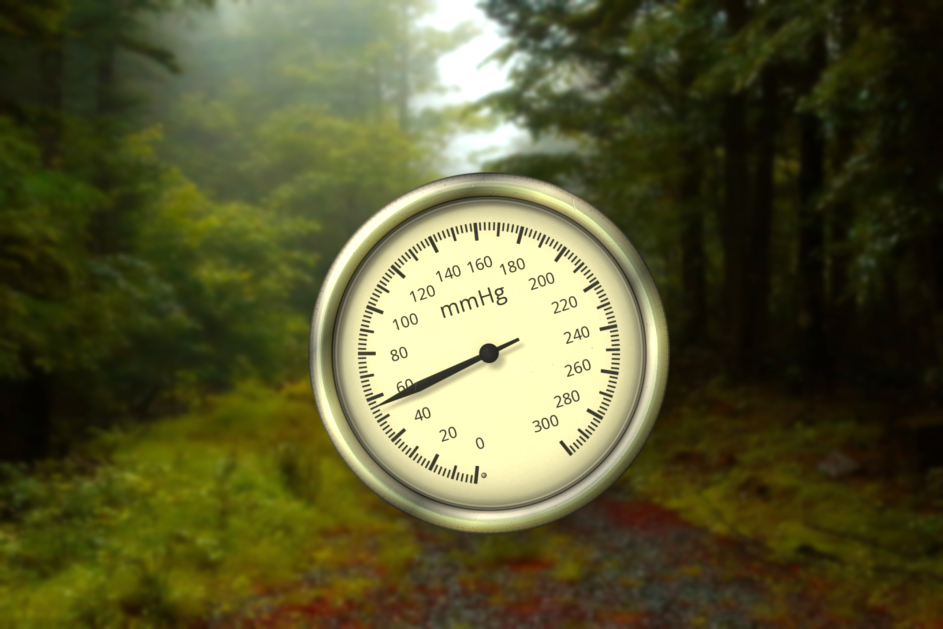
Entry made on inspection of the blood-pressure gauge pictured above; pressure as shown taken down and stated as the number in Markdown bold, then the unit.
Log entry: **56** mmHg
